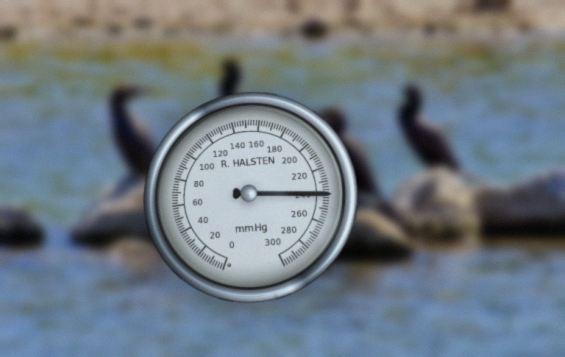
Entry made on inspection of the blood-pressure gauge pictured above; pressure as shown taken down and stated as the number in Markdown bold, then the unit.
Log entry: **240** mmHg
